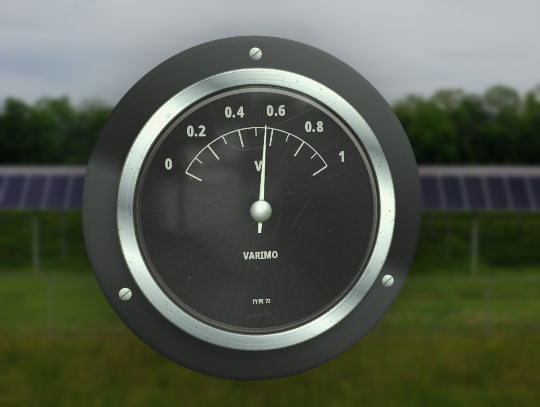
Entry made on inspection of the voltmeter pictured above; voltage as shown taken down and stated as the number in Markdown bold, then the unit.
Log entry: **0.55** V
